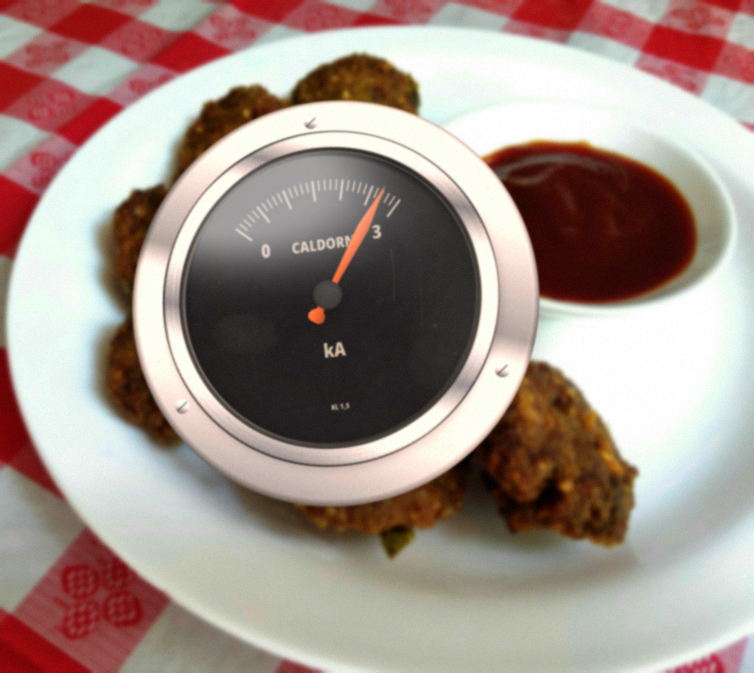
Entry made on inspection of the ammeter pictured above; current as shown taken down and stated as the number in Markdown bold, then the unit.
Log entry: **2.7** kA
